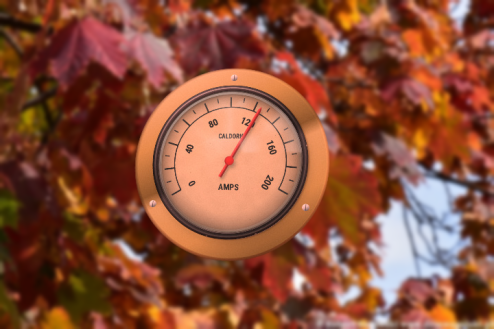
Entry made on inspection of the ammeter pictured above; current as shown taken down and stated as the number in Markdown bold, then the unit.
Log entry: **125** A
